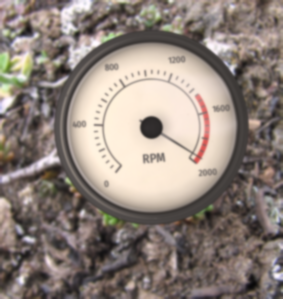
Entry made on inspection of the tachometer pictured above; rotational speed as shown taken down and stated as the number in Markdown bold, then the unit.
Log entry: **1950** rpm
